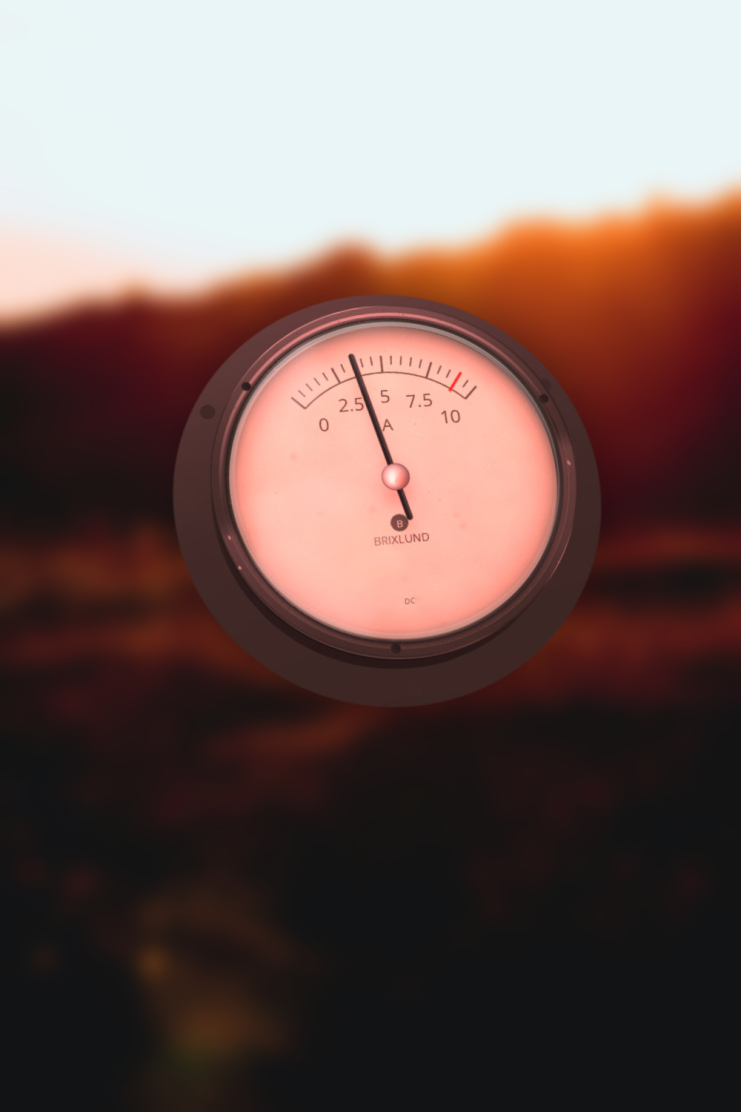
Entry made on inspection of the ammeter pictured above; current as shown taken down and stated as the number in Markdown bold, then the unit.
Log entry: **3.5** A
